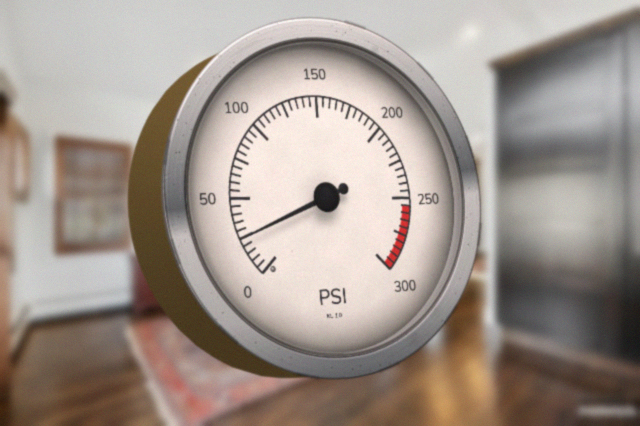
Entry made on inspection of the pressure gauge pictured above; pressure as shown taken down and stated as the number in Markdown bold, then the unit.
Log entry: **25** psi
